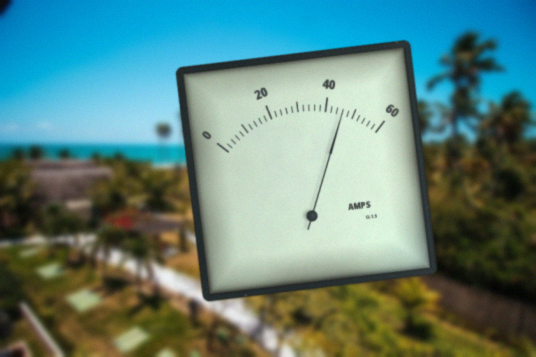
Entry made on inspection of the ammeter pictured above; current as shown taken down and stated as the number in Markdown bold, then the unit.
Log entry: **46** A
